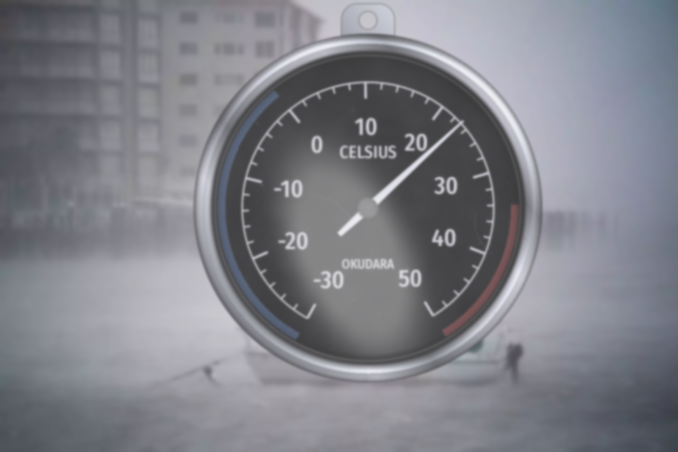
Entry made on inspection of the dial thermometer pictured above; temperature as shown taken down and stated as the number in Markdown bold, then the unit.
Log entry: **23** °C
